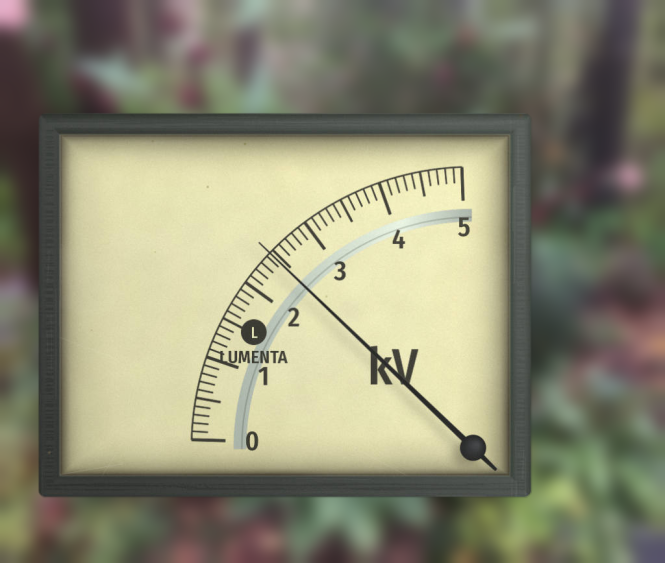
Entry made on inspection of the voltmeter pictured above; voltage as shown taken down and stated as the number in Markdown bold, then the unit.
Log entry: **2.45** kV
